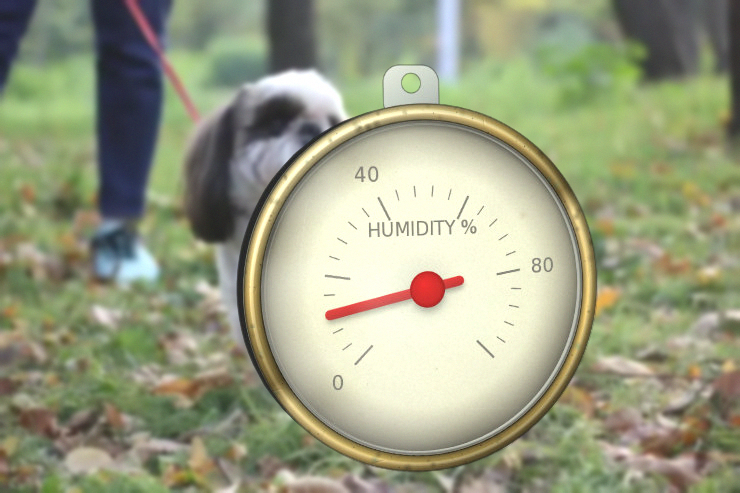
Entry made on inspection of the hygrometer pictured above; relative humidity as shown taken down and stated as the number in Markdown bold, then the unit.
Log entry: **12** %
